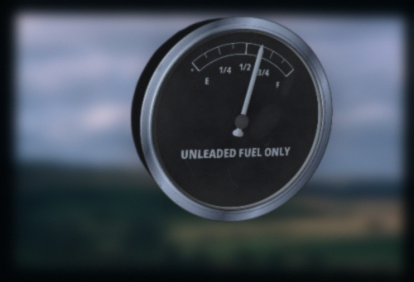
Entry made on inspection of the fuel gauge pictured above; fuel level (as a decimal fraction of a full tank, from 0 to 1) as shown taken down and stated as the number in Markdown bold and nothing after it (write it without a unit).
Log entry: **0.625**
